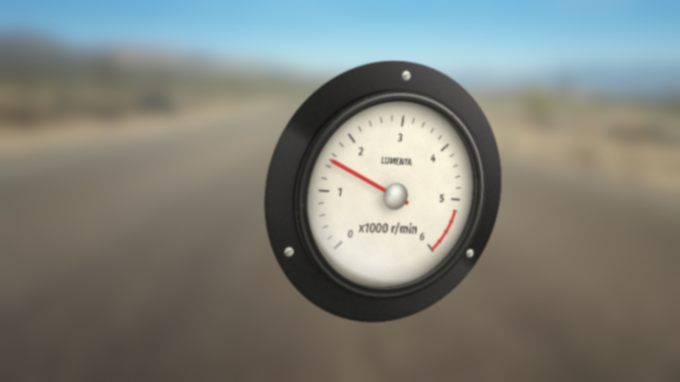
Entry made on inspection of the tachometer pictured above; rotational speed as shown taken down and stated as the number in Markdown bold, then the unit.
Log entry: **1500** rpm
